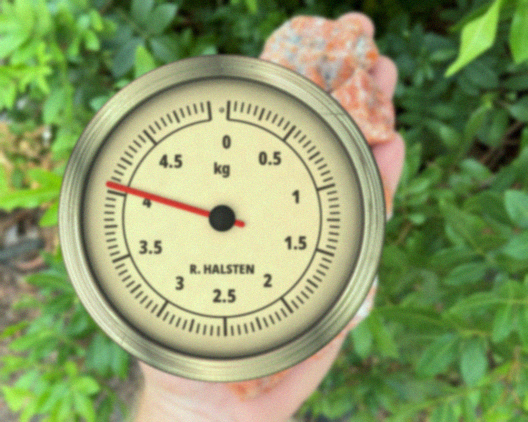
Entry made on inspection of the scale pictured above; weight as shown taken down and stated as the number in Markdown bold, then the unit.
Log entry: **4.05** kg
